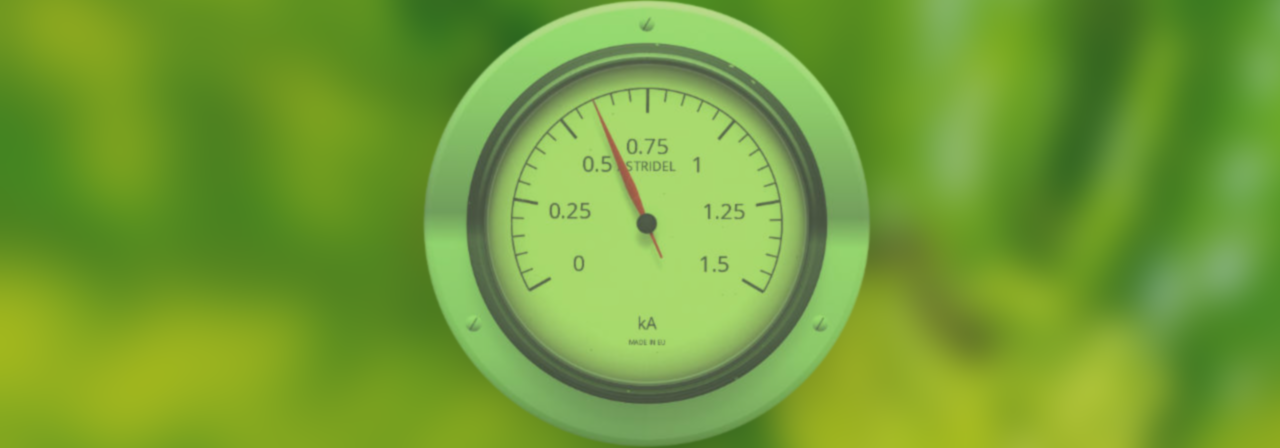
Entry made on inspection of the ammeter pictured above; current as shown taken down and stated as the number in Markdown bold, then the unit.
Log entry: **0.6** kA
